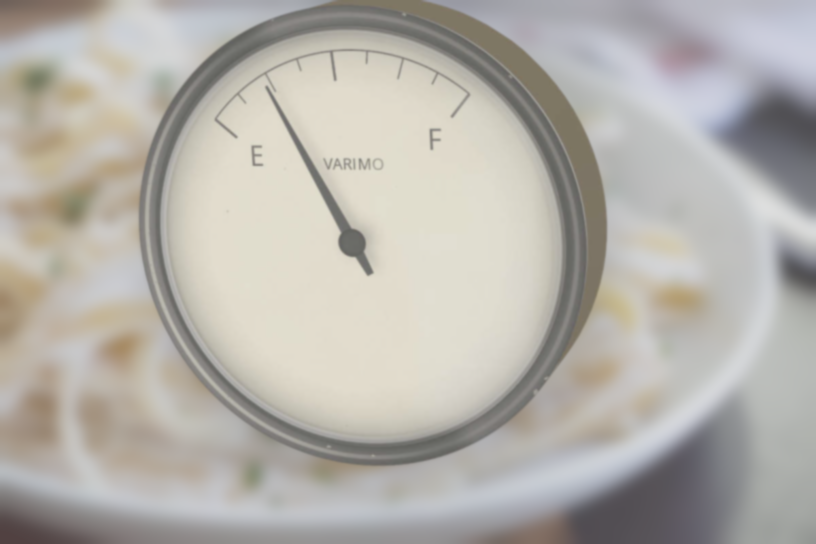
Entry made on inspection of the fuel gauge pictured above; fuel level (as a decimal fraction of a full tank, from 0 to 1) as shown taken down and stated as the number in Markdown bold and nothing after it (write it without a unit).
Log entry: **0.25**
